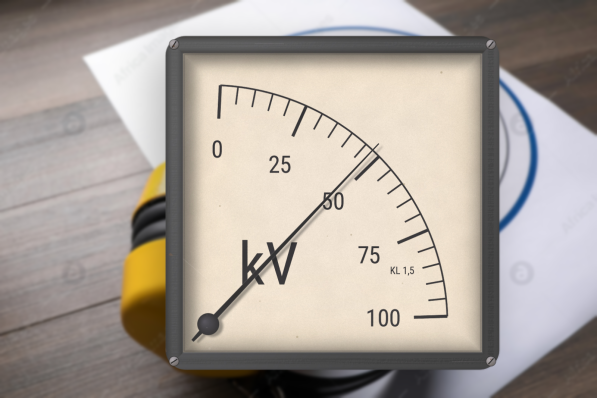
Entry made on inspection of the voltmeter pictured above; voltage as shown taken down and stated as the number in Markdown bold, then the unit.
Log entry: **47.5** kV
